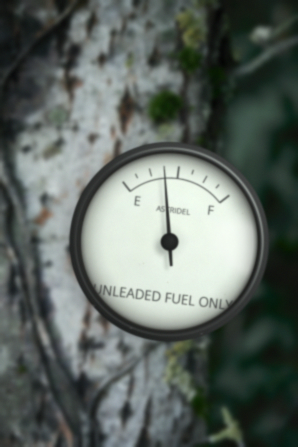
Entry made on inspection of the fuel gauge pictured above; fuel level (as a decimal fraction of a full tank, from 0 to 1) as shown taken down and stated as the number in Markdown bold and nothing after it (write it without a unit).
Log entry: **0.375**
